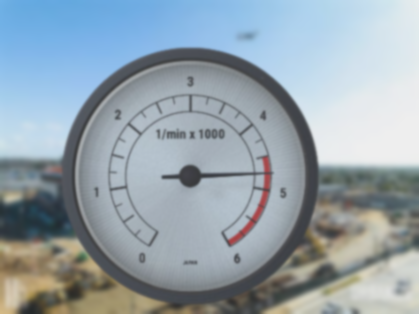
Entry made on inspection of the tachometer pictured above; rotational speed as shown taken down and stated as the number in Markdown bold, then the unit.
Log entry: **4750** rpm
